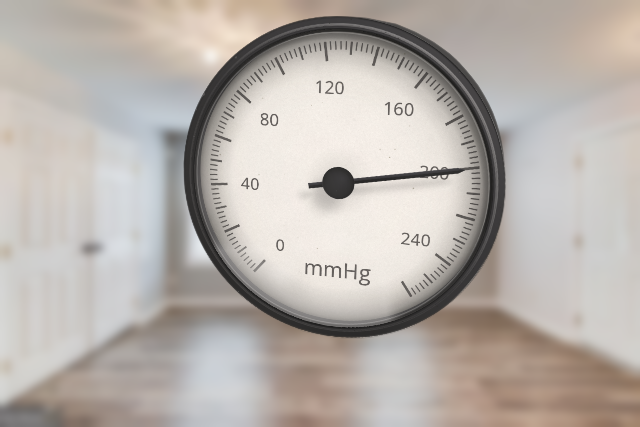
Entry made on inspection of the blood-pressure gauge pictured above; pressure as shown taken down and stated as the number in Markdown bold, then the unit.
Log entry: **200** mmHg
